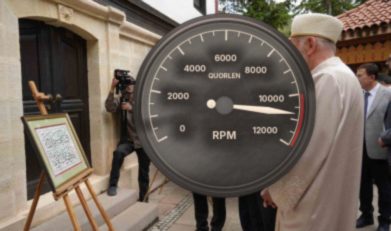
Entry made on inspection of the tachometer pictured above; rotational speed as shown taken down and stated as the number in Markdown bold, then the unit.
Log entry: **10750** rpm
